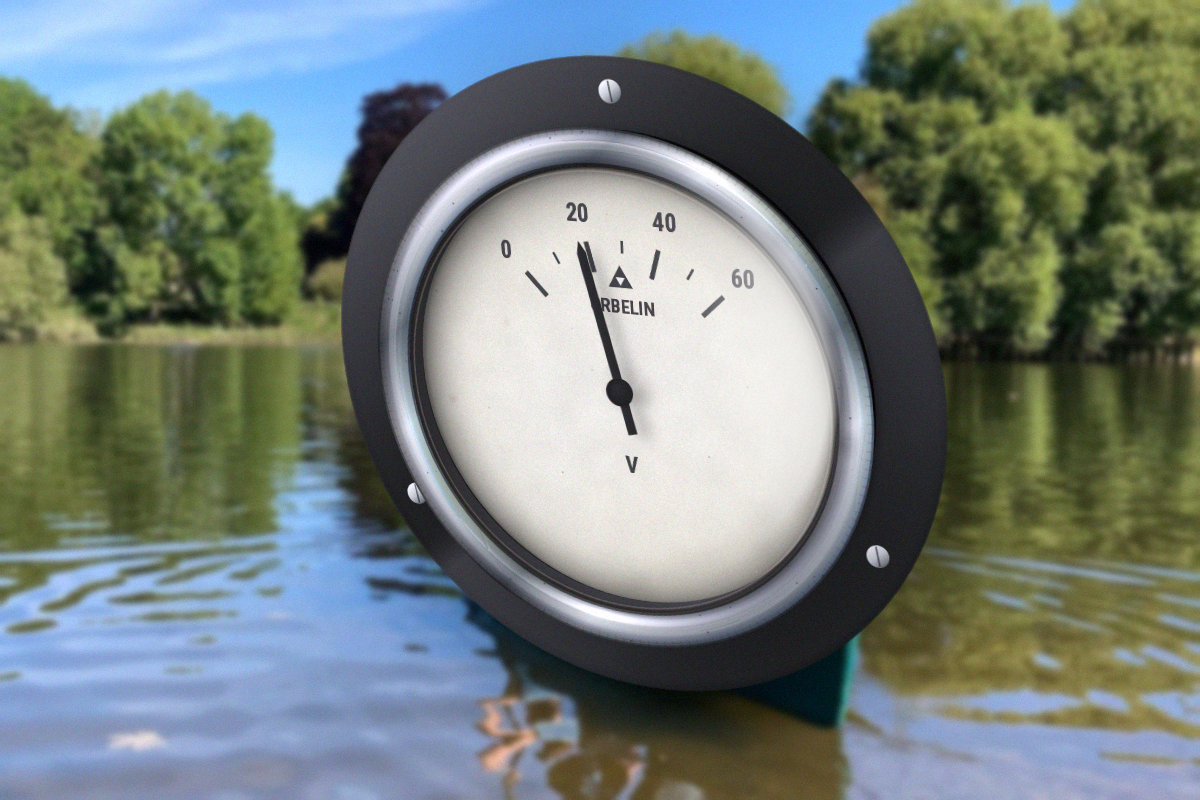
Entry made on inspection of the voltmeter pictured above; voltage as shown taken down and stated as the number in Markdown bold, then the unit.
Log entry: **20** V
